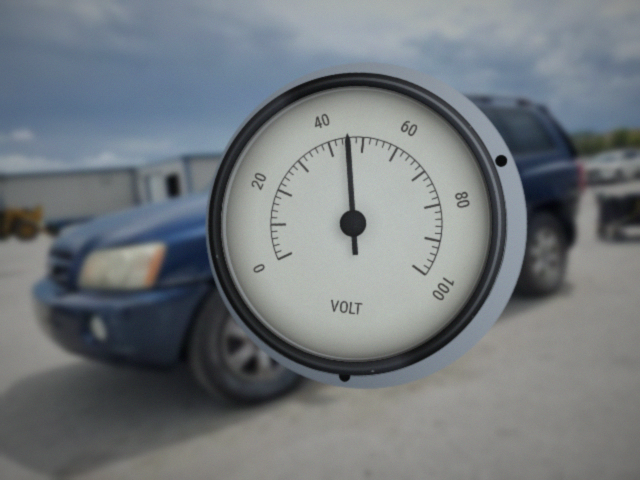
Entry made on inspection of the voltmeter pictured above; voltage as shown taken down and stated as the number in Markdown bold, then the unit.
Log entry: **46** V
